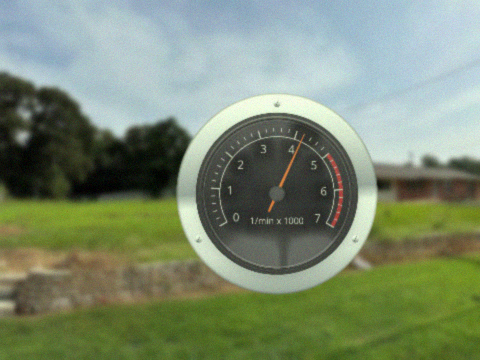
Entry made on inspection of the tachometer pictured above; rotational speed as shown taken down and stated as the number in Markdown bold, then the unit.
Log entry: **4200** rpm
